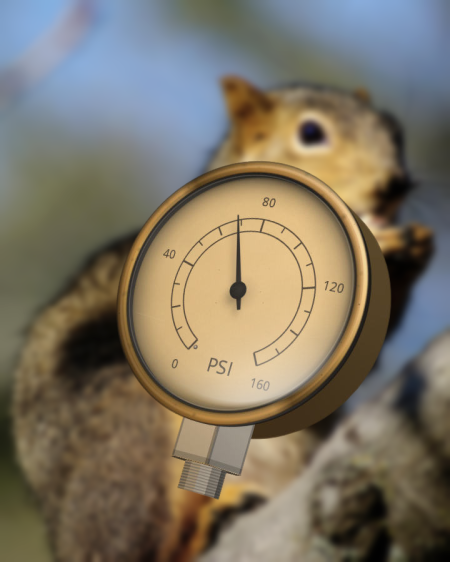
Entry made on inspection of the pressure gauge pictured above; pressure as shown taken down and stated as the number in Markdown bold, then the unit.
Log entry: **70** psi
